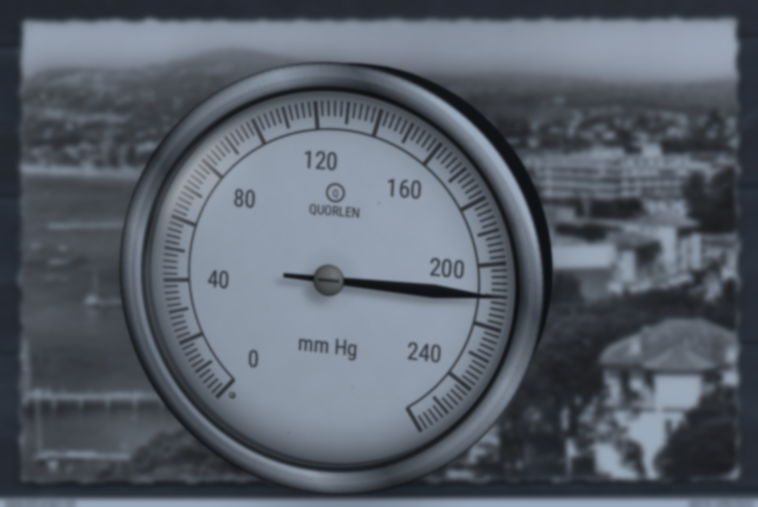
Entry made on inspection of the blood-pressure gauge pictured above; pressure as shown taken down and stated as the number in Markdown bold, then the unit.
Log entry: **210** mmHg
